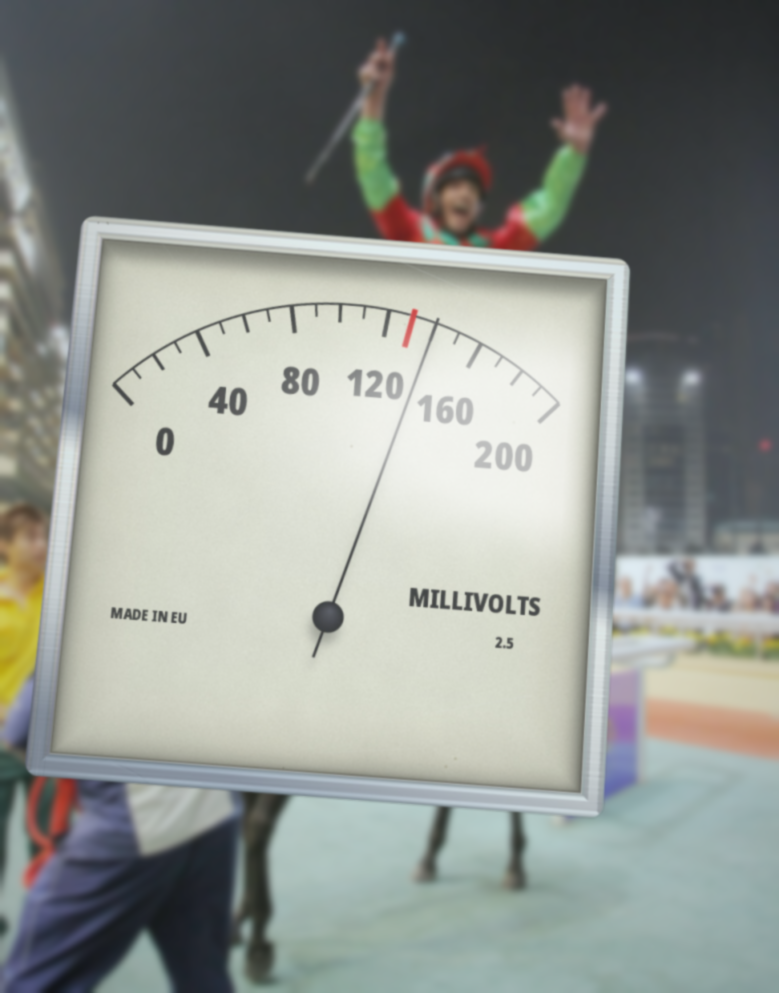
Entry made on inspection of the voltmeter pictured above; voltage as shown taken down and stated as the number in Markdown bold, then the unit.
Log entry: **140** mV
